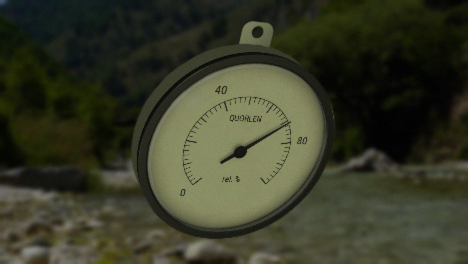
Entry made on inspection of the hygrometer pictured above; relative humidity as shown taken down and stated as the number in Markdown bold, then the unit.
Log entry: **70** %
